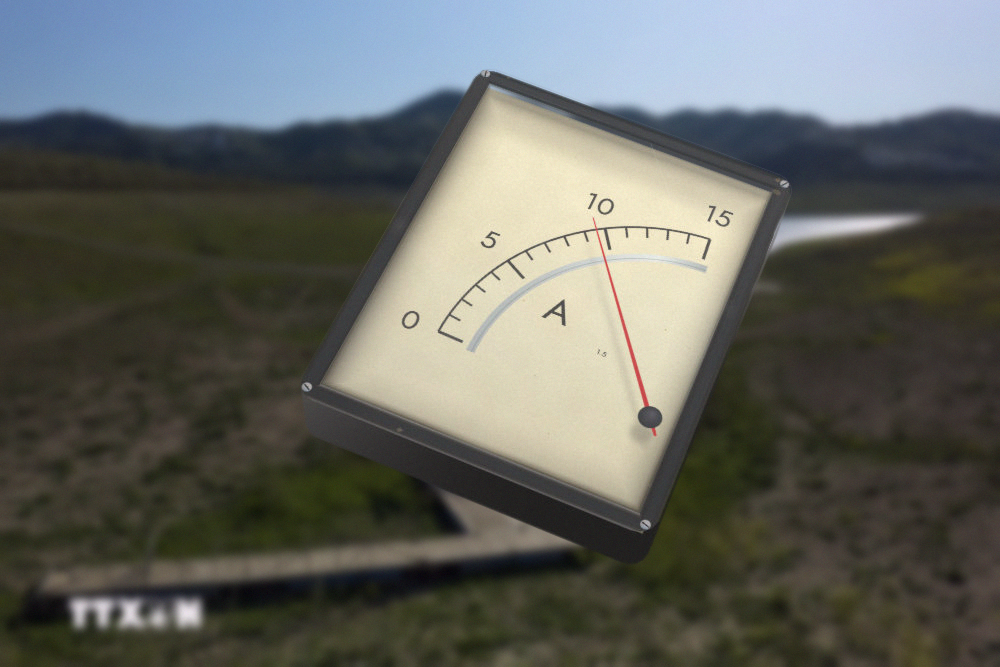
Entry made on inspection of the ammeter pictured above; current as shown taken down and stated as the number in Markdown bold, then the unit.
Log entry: **9.5** A
